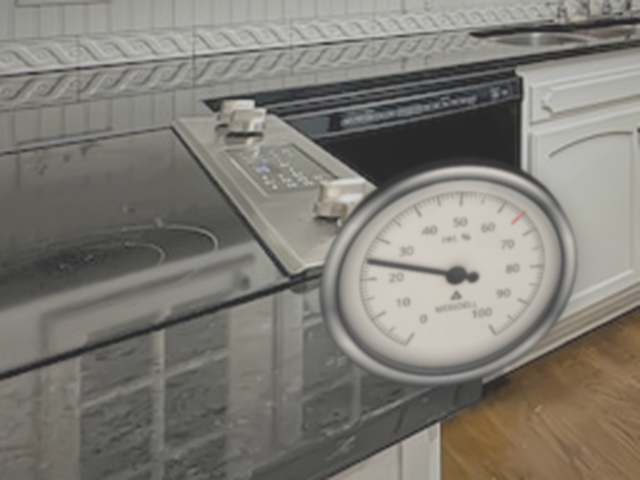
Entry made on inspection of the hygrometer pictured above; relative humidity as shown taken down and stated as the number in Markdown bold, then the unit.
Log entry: **25** %
